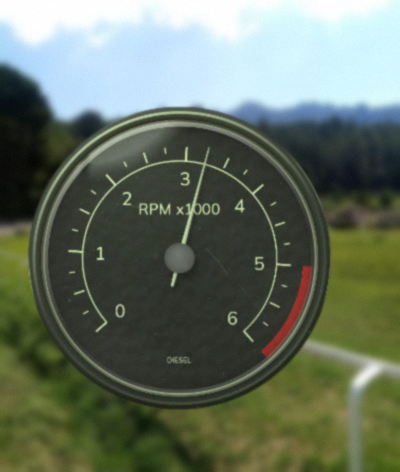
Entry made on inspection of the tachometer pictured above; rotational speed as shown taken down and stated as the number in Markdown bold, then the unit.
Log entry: **3250** rpm
